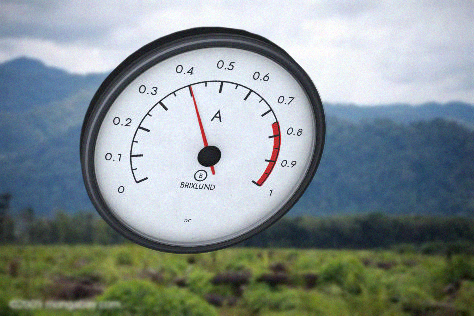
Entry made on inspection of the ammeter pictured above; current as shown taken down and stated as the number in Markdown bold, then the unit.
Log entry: **0.4** A
